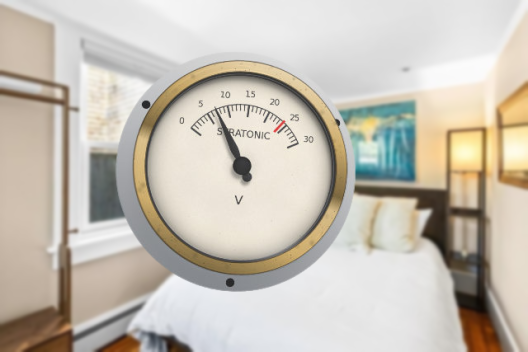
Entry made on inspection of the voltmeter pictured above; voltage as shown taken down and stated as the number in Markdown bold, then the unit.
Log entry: **7** V
